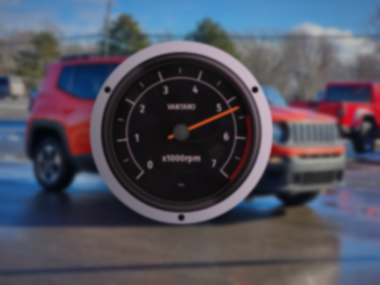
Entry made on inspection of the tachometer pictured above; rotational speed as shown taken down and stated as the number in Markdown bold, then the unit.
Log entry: **5250** rpm
